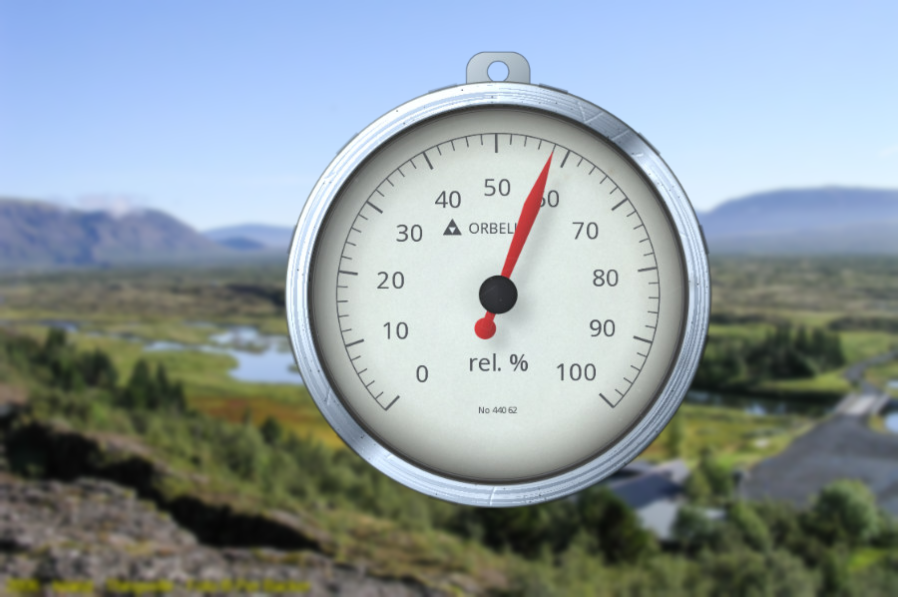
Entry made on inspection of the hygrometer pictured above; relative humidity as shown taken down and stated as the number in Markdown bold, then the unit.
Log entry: **58** %
